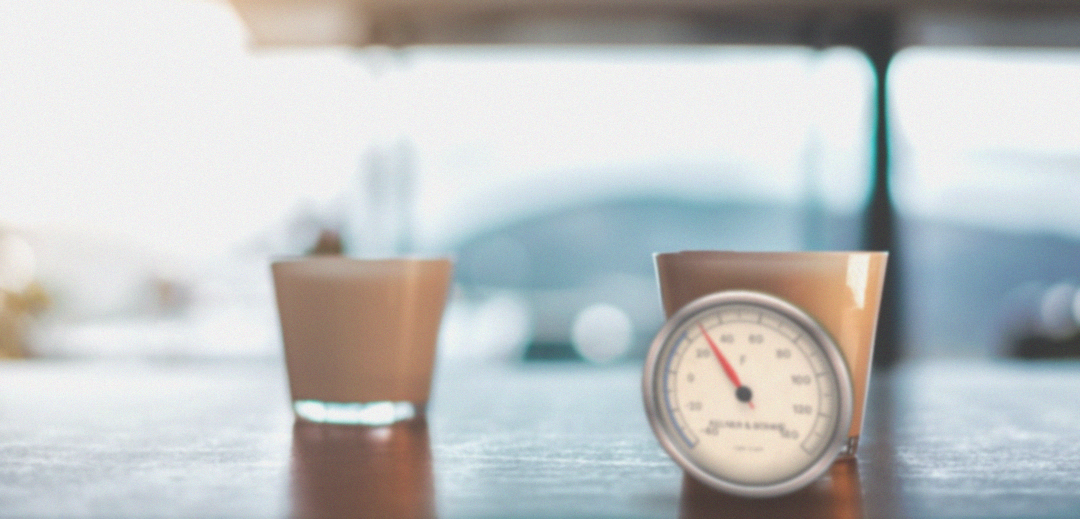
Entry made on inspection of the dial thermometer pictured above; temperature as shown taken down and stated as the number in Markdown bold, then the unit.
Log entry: **30** °F
